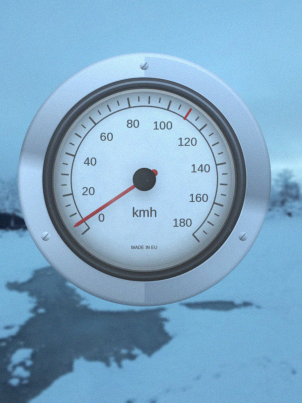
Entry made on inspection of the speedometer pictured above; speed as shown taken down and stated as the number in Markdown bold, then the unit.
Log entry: **5** km/h
